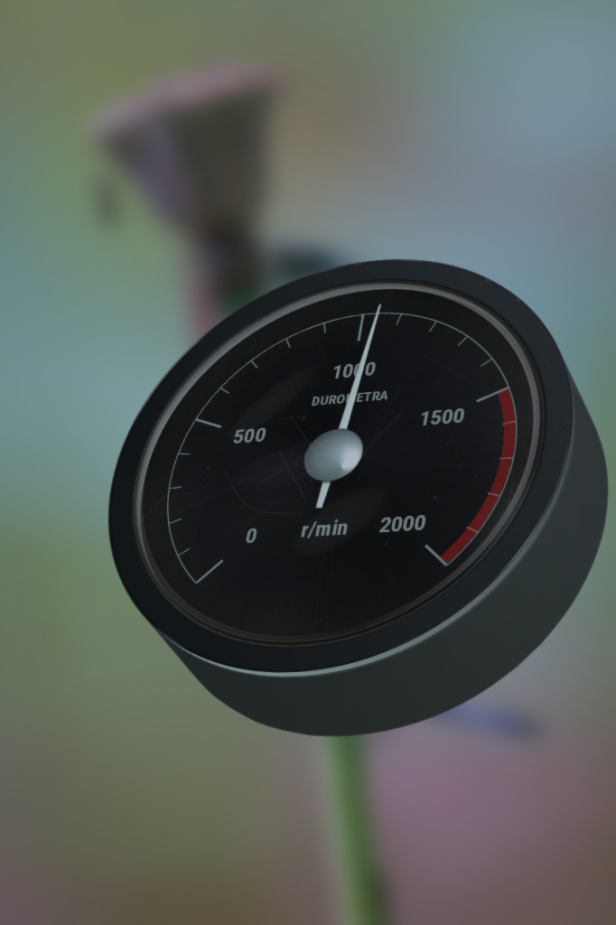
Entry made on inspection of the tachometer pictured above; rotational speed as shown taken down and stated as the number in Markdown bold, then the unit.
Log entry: **1050** rpm
